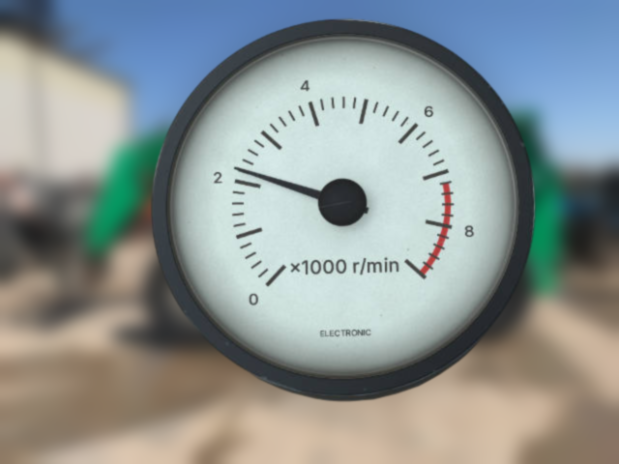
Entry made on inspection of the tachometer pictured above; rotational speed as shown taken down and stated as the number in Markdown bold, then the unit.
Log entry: **2200** rpm
